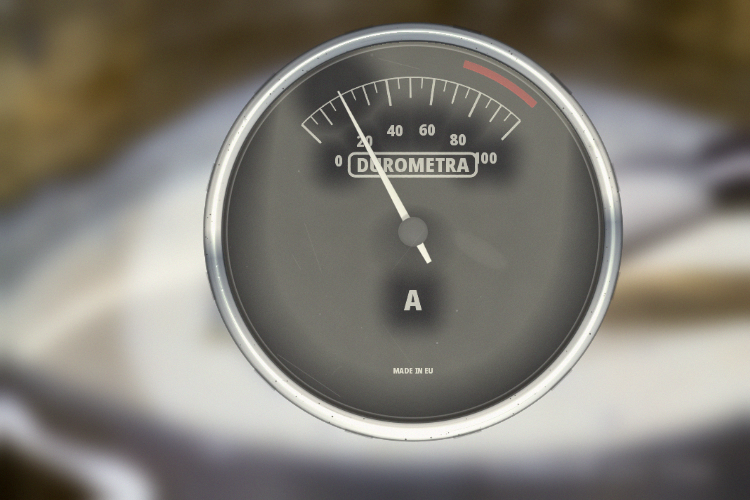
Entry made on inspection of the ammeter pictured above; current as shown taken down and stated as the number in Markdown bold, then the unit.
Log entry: **20** A
